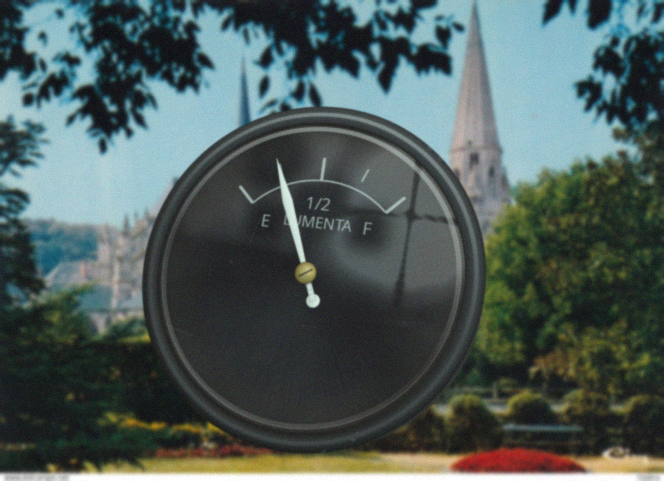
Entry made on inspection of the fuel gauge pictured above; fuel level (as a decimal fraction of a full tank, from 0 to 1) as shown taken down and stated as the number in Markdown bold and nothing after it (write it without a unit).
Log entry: **0.25**
